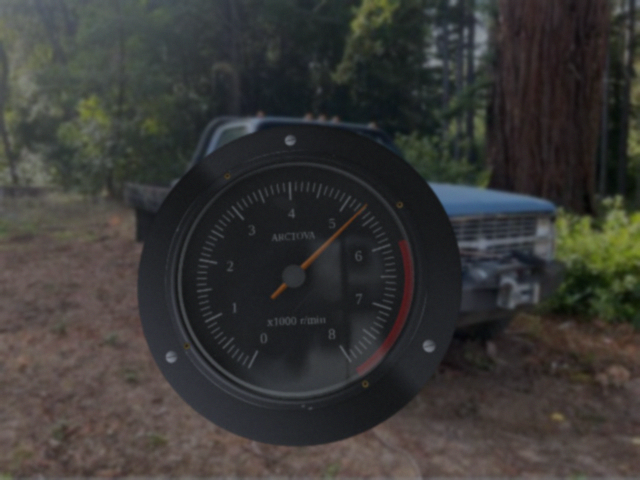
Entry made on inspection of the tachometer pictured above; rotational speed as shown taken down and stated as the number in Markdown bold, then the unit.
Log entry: **5300** rpm
